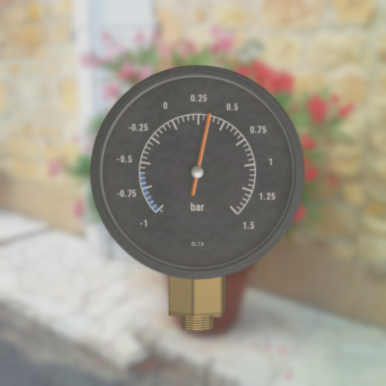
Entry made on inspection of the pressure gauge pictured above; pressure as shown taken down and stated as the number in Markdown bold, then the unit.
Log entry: **0.35** bar
